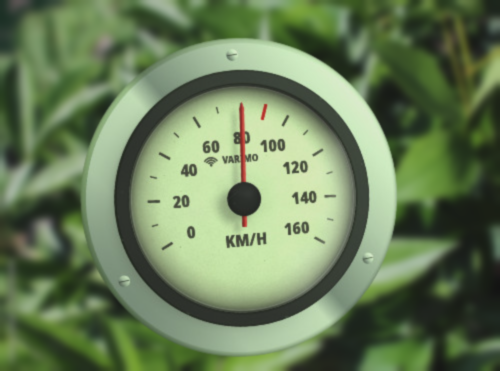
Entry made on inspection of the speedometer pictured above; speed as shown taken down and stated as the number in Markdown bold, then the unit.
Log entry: **80** km/h
